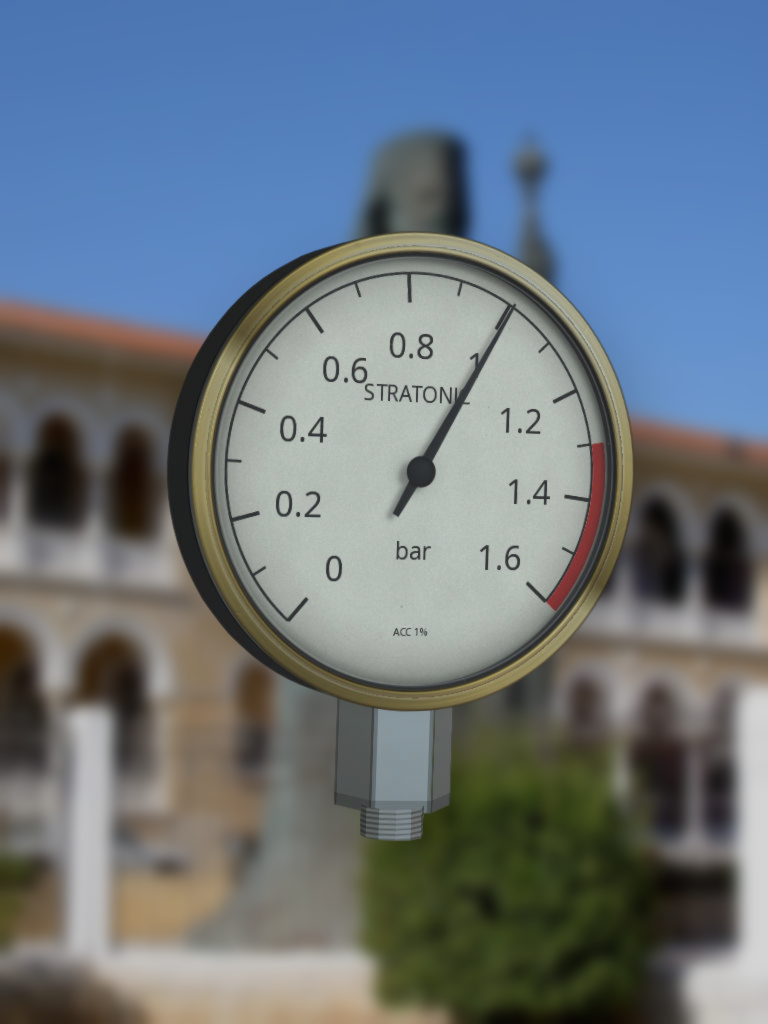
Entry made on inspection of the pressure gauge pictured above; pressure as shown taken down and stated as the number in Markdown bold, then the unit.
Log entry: **1** bar
